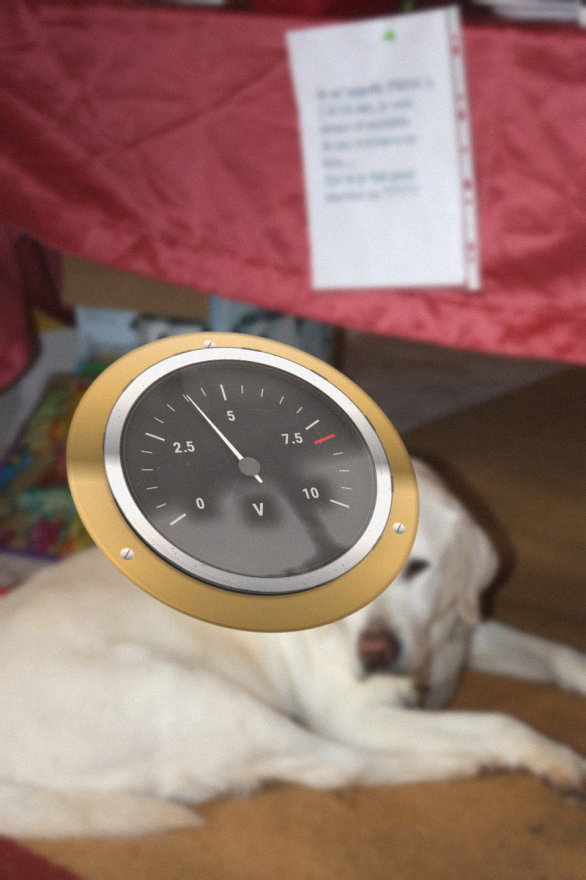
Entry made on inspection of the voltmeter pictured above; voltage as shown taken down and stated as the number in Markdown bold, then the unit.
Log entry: **4** V
